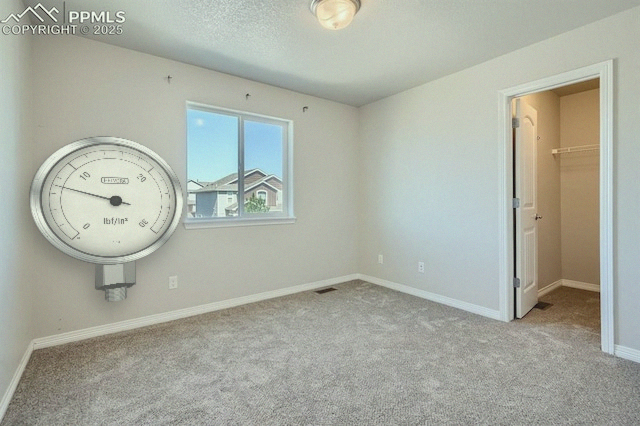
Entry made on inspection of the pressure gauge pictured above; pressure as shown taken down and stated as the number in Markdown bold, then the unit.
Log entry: **7** psi
